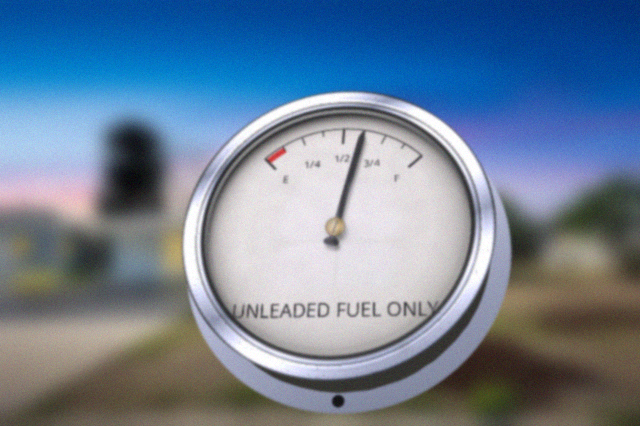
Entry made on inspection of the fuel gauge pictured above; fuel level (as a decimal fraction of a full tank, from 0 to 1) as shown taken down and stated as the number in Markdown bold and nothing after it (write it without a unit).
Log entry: **0.625**
